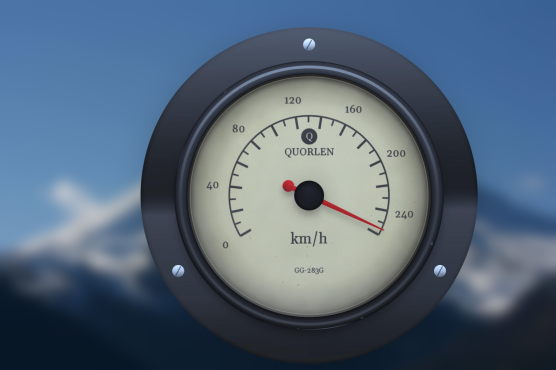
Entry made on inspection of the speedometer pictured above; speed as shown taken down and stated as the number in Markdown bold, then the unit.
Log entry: **255** km/h
